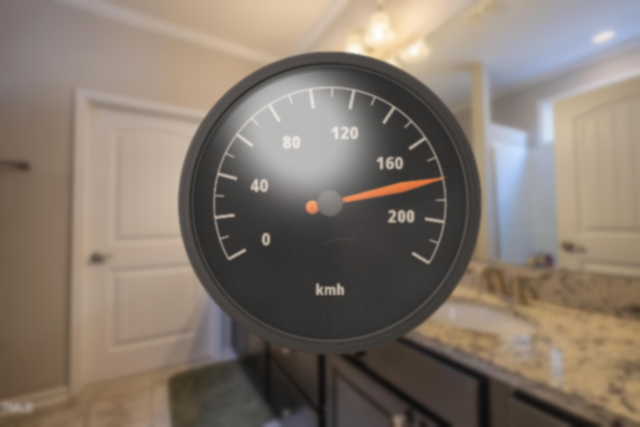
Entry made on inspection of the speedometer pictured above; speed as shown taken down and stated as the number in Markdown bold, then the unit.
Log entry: **180** km/h
